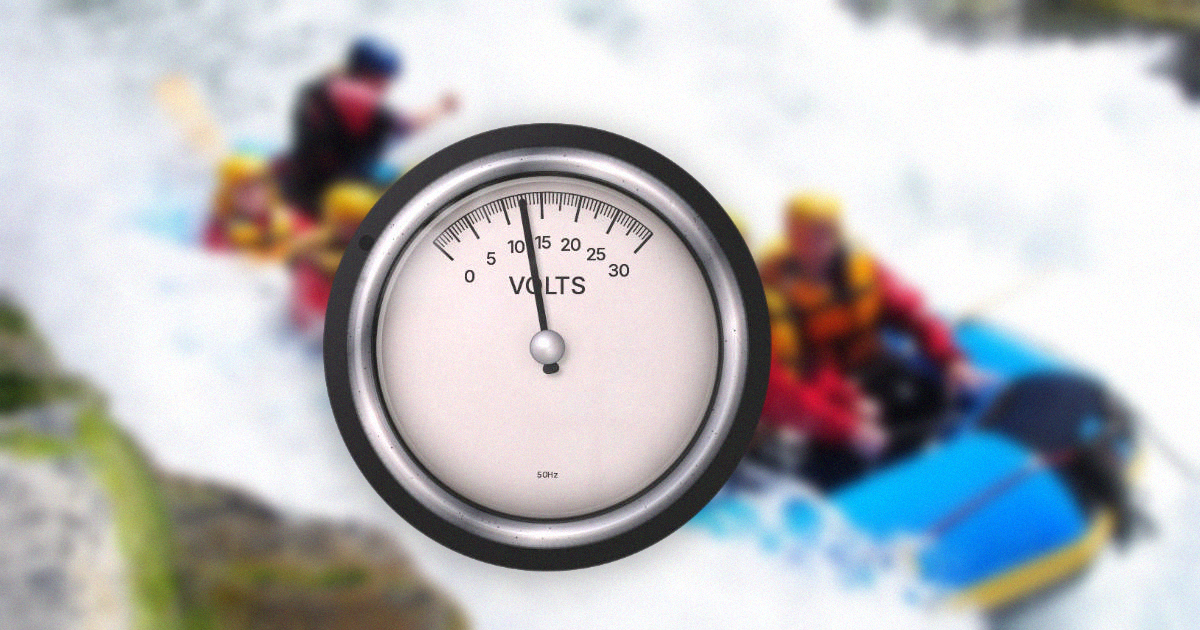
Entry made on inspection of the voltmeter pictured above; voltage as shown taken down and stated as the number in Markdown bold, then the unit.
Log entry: **12.5** V
